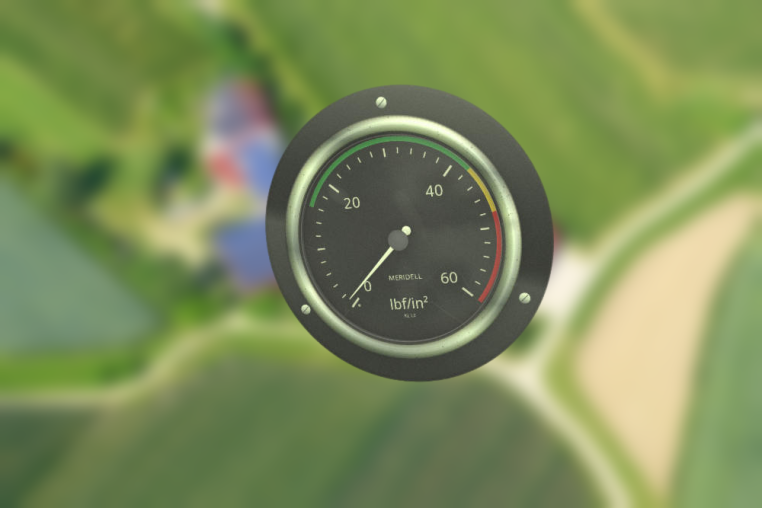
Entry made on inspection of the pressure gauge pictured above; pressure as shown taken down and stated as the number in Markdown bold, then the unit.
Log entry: **1** psi
